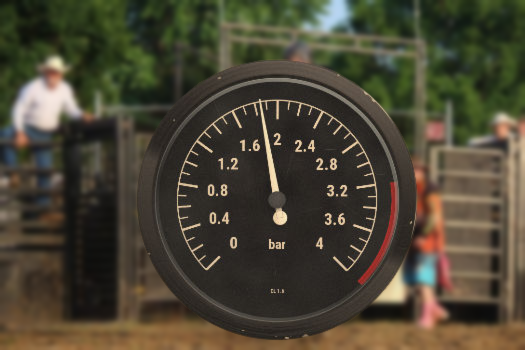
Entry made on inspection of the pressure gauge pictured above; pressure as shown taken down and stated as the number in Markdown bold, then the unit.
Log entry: **1.85** bar
